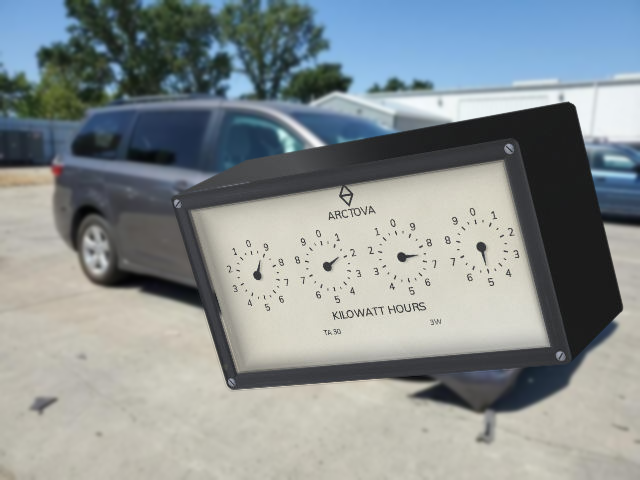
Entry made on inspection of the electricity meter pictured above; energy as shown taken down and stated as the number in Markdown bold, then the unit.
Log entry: **9175** kWh
